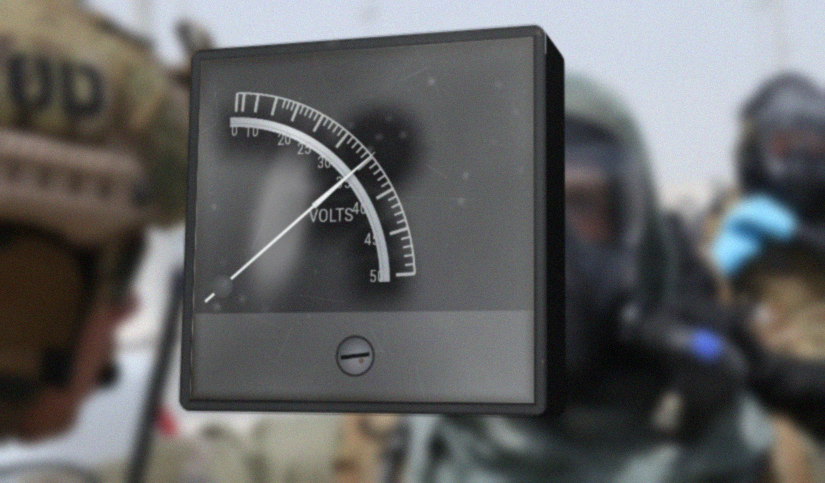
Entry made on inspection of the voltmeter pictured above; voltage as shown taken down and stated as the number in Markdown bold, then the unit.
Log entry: **35** V
